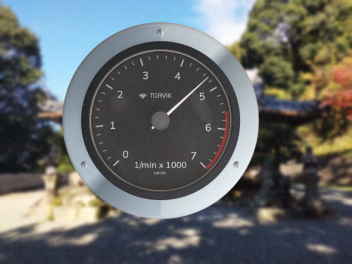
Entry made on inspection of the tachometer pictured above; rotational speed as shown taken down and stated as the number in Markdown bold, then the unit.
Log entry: **4700** rpm
